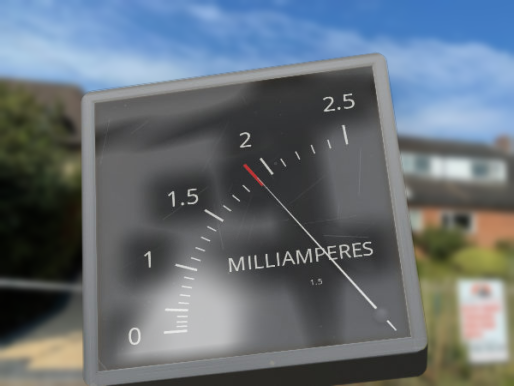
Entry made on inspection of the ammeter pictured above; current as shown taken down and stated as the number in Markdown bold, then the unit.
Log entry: **1.9** mA
